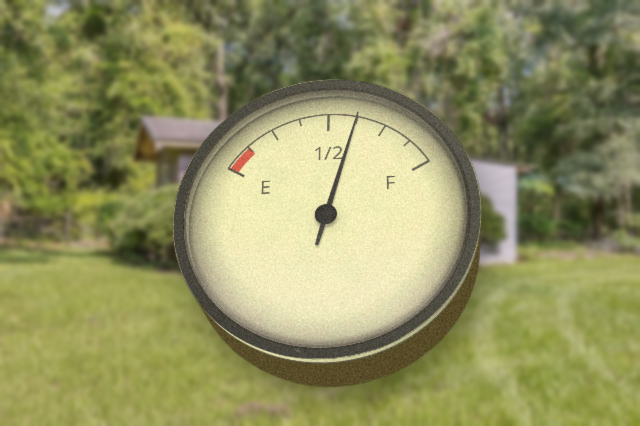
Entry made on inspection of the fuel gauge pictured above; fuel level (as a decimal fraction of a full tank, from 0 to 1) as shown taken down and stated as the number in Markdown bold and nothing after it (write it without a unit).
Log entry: **0.625**
